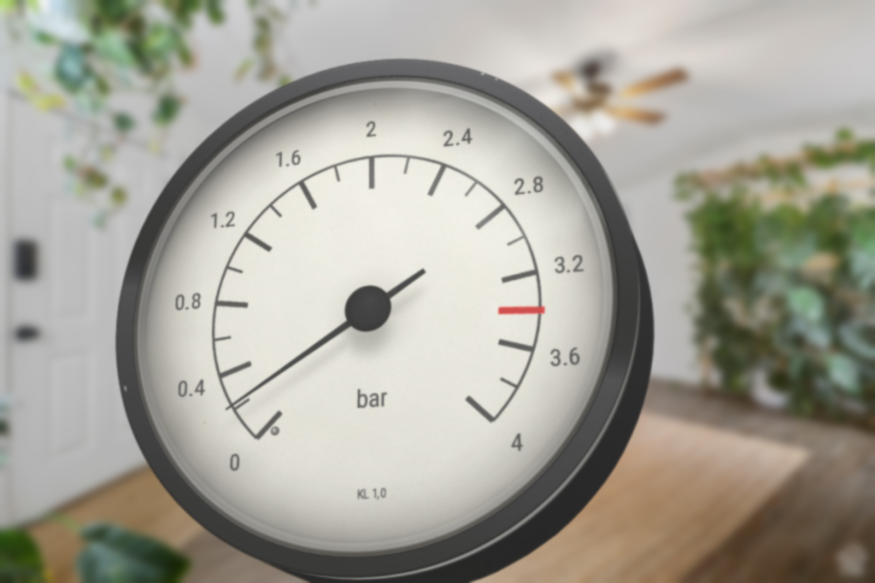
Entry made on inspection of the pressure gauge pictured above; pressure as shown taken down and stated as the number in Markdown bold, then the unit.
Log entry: **0.2** bar
